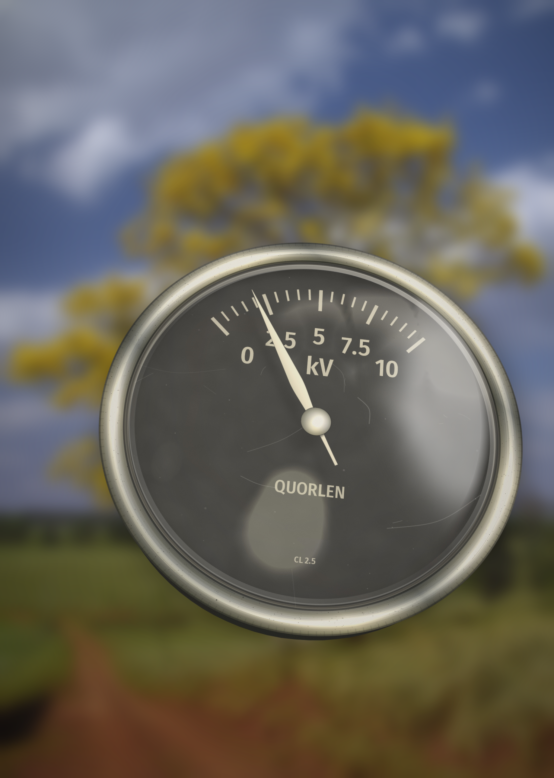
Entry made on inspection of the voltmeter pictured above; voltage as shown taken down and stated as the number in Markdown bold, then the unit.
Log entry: **2** kV
